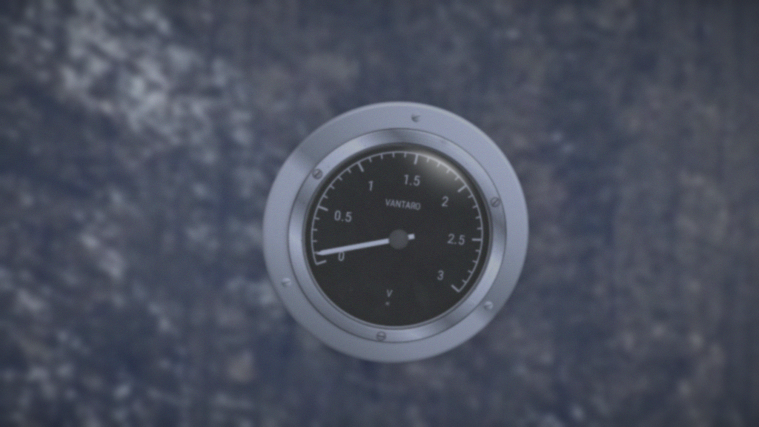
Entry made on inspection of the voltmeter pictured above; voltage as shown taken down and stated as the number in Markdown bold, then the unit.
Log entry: **0.1** V
